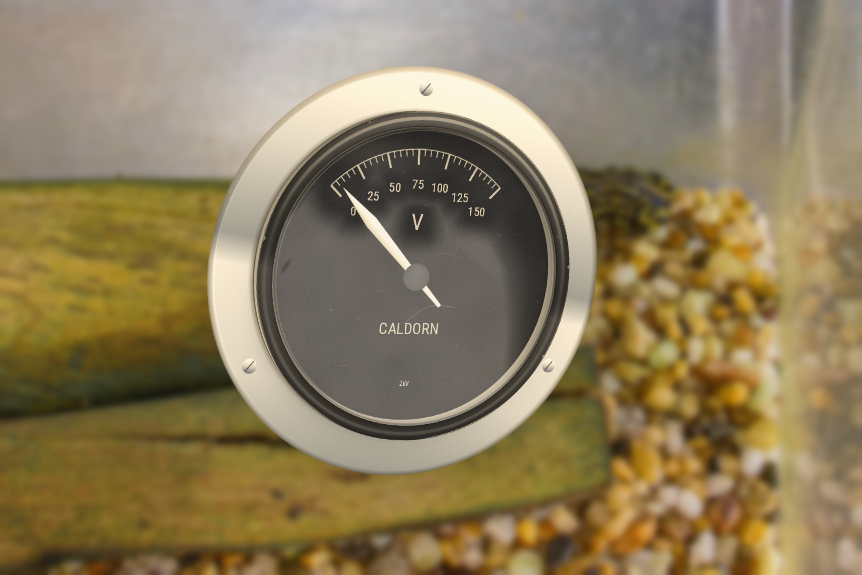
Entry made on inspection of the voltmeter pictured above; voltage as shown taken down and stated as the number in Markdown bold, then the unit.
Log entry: **5** V
